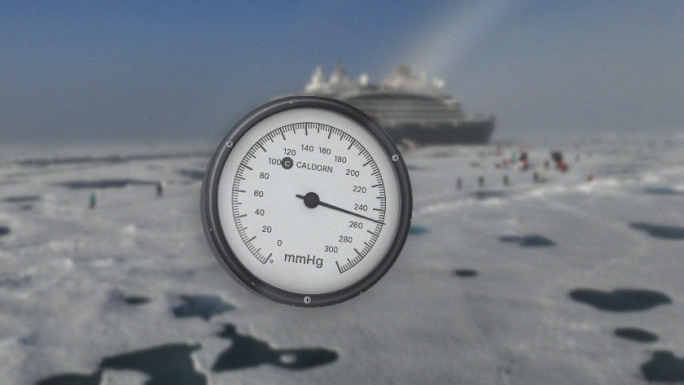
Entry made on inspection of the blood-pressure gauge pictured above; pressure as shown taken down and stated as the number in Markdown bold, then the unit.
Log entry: **250** mmHg
